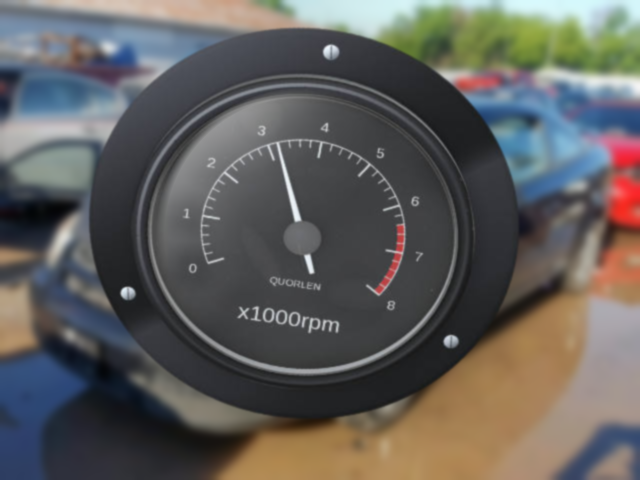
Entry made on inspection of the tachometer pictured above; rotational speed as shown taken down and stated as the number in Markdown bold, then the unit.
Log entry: **3200** rpm
